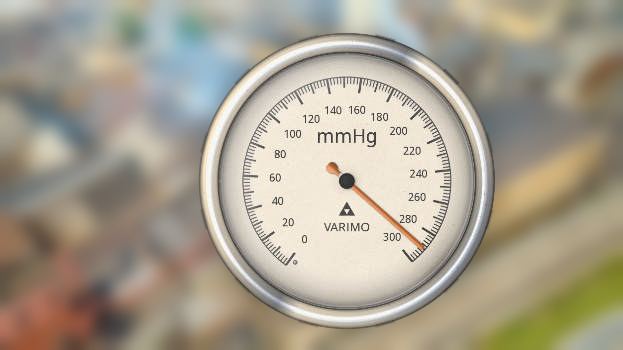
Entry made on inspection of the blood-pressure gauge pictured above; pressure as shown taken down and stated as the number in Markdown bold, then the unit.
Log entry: **290** mmHg
